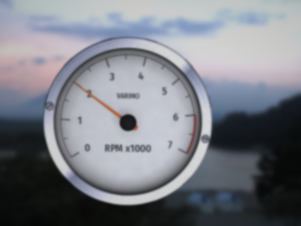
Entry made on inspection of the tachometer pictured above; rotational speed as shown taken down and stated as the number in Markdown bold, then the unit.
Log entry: **2000** rpm
